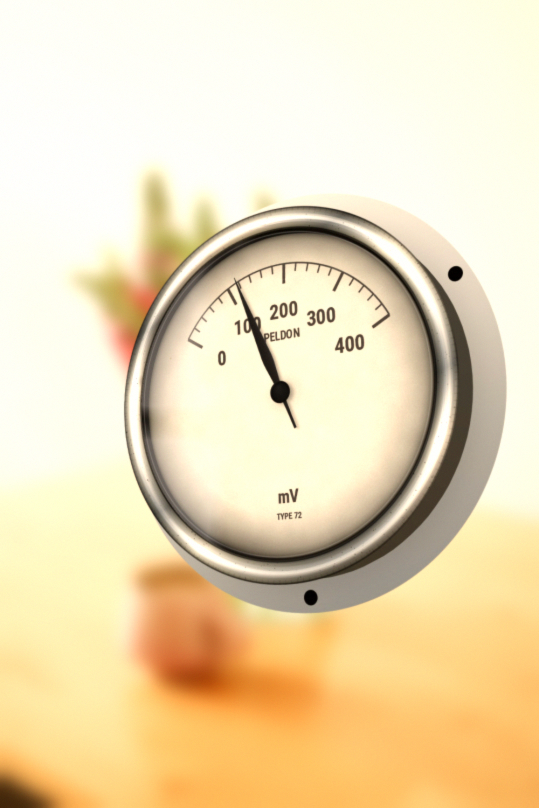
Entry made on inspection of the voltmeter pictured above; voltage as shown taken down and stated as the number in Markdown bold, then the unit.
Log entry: **120** mV
